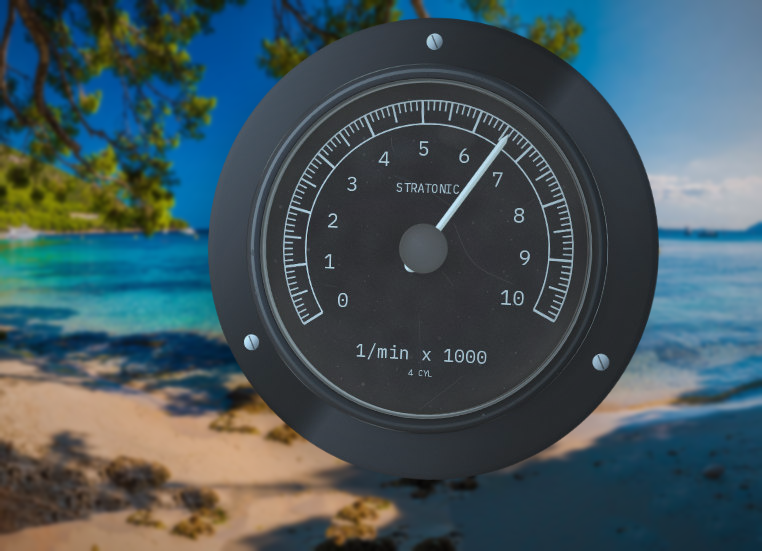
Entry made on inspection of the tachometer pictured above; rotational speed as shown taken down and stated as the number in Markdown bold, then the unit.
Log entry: **6600** rpm
